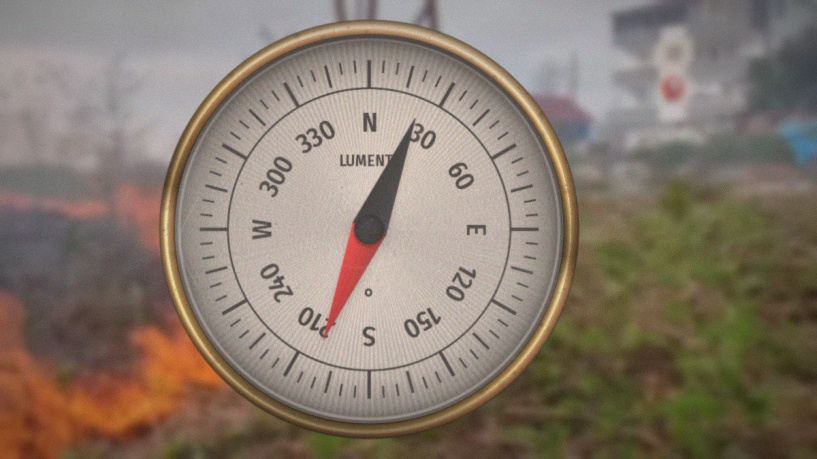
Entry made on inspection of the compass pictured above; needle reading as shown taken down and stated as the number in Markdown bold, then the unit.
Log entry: **202.5** °
